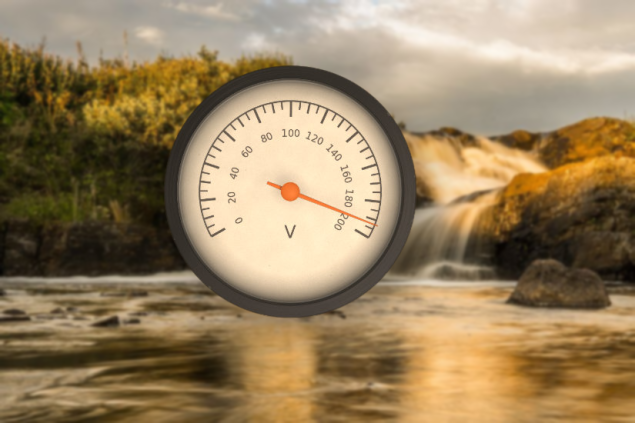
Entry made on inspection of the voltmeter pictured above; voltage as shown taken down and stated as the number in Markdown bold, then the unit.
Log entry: **192.5** V
